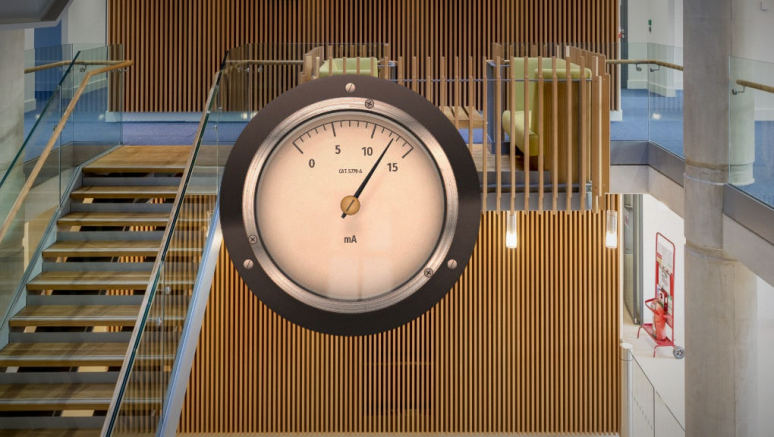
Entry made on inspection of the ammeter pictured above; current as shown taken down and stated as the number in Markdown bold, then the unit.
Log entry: **12.5** mA
